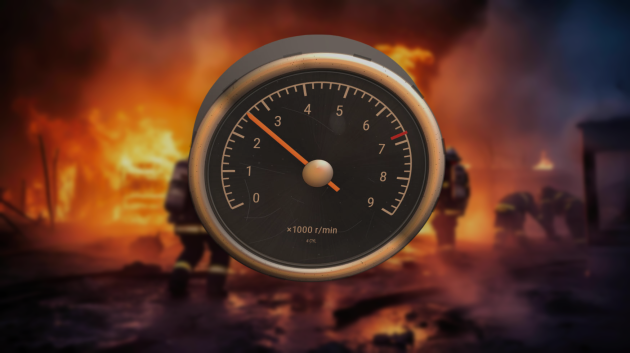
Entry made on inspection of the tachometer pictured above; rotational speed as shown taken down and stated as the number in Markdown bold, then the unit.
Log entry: **2600** rpm
